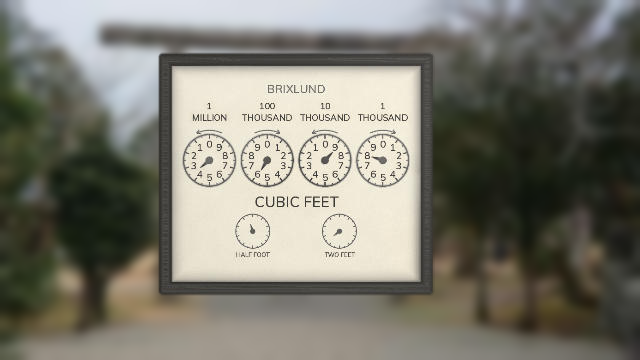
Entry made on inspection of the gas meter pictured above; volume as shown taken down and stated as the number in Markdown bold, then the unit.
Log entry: **358800** ft³
